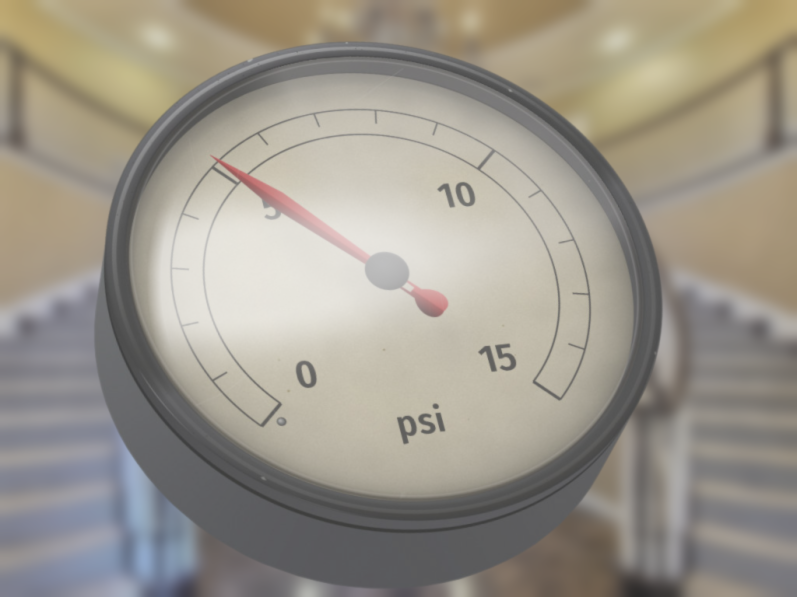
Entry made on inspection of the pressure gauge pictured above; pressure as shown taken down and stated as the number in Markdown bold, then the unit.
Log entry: **5** psi
